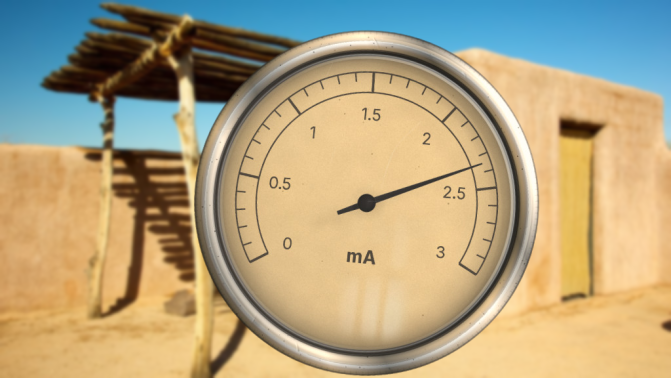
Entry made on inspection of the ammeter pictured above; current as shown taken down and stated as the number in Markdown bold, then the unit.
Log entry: **2.35** mA
